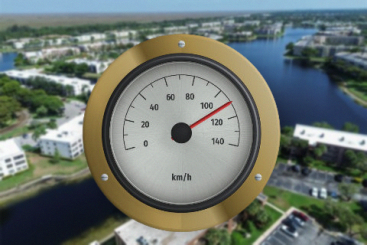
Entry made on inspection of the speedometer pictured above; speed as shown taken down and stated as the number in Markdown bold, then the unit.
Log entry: **110** km/h
